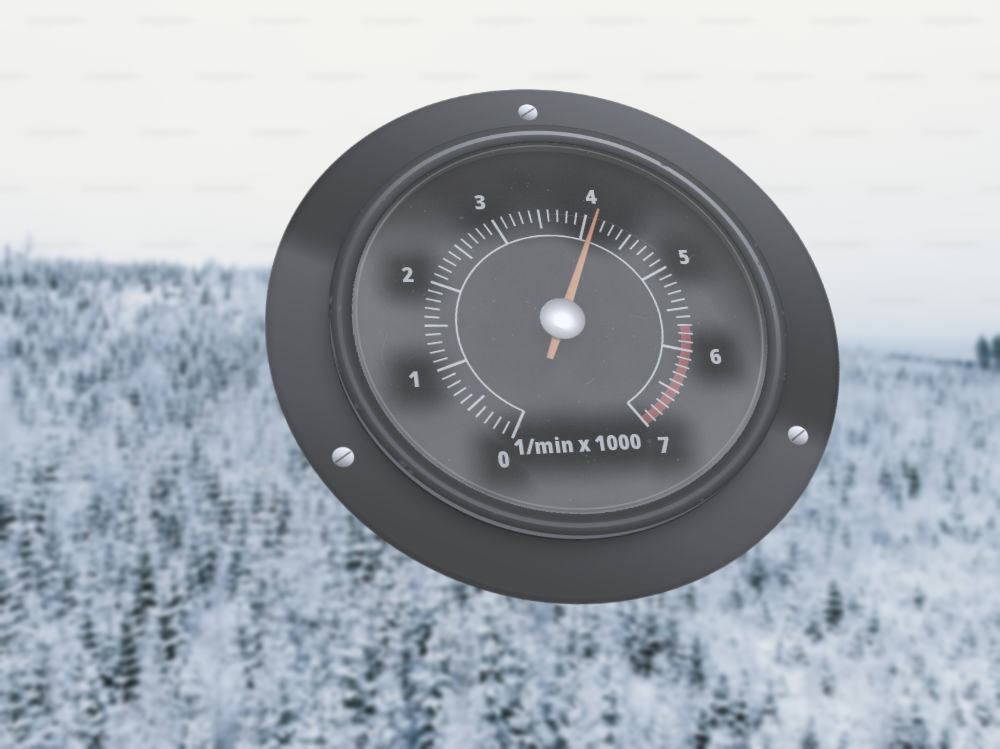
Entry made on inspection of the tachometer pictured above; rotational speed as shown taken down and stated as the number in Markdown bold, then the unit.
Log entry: **4100** rpm
